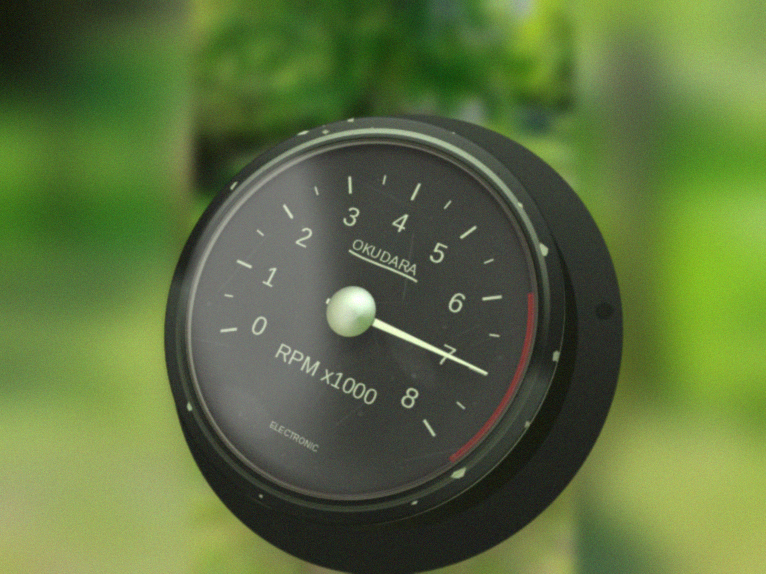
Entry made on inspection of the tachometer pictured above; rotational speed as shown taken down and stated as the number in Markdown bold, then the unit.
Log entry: **7000** rpm
